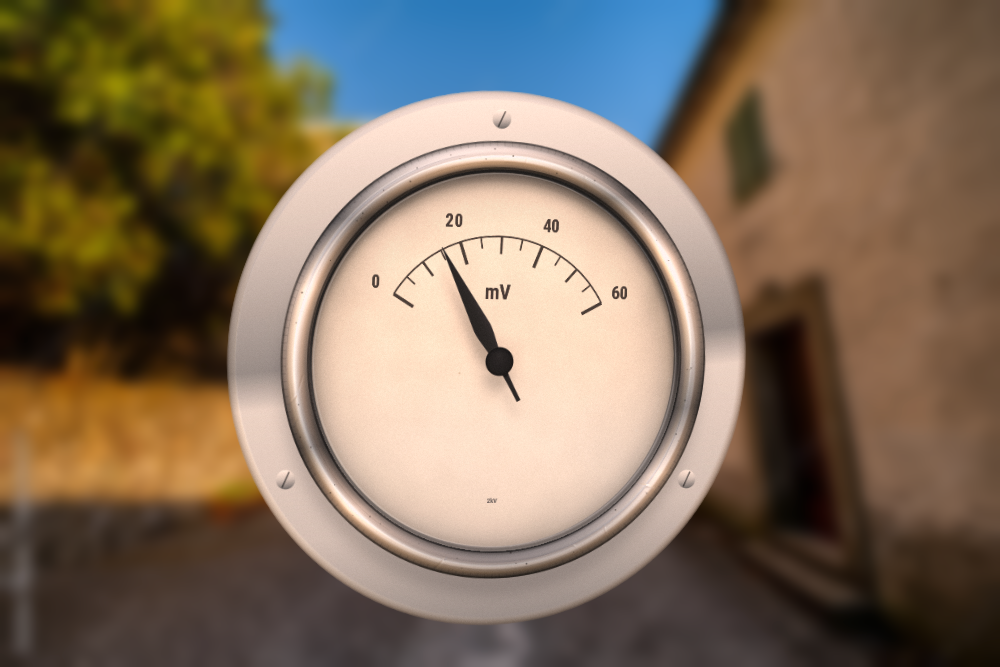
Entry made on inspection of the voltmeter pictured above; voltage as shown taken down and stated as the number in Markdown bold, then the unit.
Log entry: **15** mV
